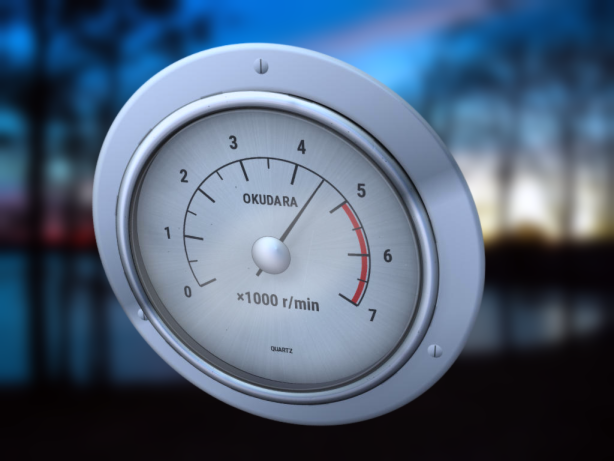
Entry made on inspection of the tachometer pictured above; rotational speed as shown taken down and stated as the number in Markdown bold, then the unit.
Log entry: **4500** rpm
